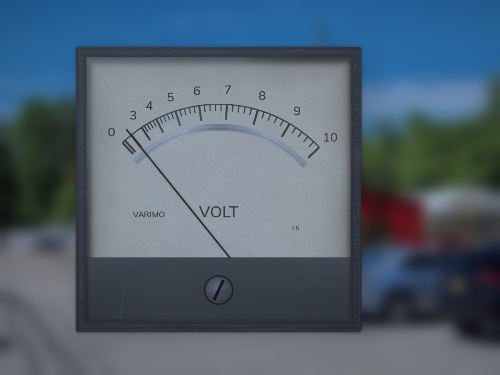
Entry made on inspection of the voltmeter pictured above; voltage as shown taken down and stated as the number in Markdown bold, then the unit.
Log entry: **2** V
